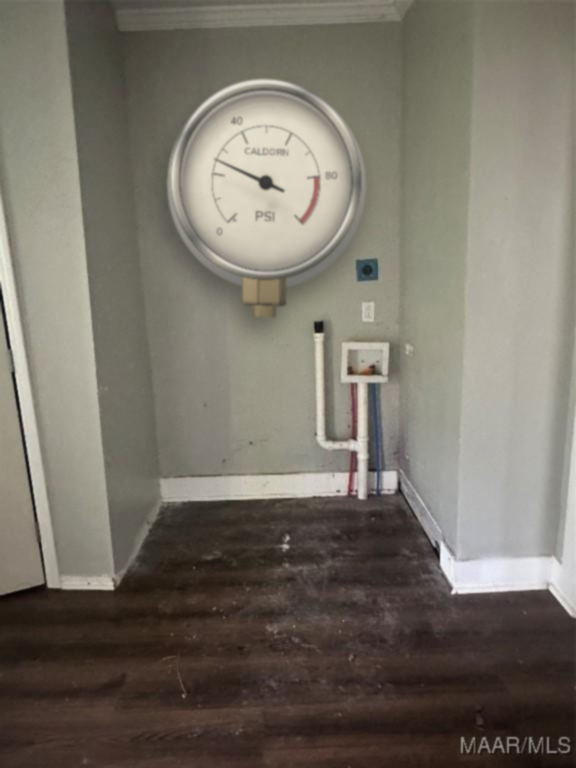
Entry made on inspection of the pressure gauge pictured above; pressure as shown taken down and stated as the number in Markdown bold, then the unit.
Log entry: **25** psi
